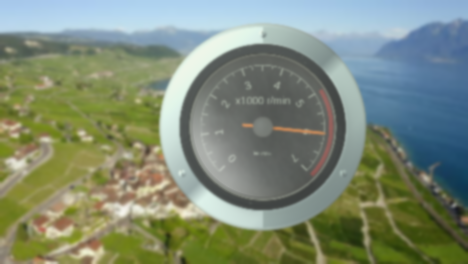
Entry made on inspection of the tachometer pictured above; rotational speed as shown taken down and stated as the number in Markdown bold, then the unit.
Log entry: **6000** rpm
